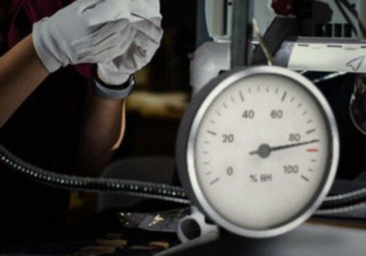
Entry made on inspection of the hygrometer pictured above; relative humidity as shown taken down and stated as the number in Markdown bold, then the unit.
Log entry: **84** %
